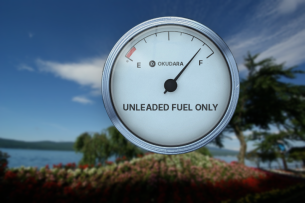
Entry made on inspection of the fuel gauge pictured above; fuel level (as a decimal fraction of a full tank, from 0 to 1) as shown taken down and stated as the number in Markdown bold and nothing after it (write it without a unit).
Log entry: **0.875**
